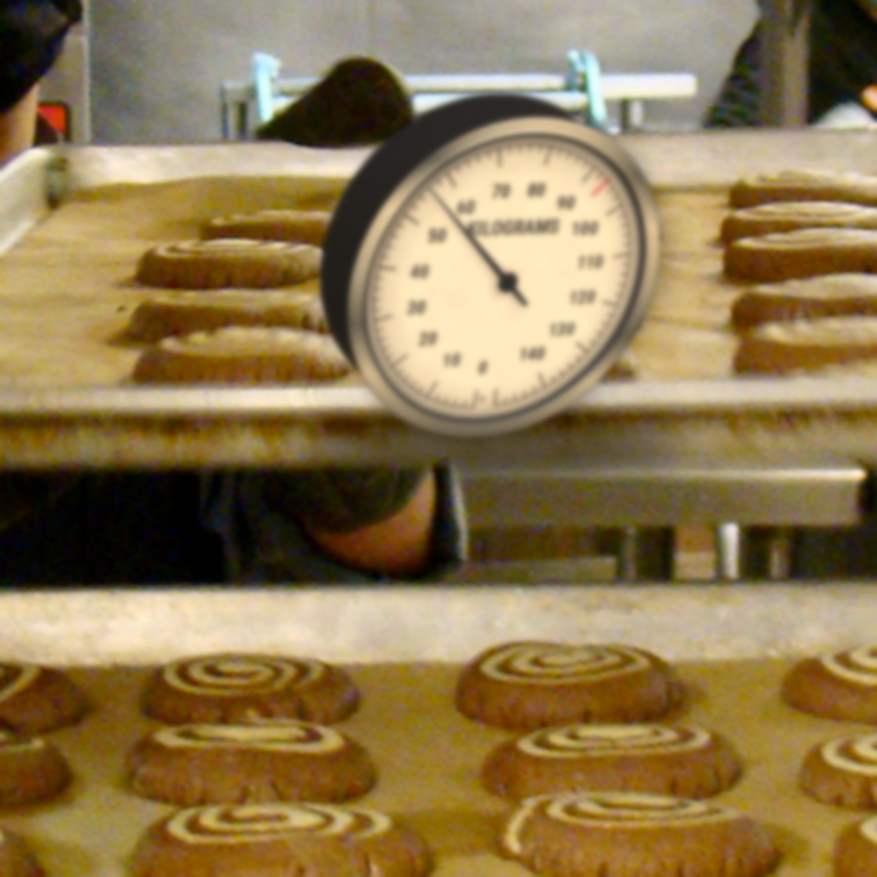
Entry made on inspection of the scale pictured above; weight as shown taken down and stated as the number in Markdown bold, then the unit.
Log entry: **56** kg
